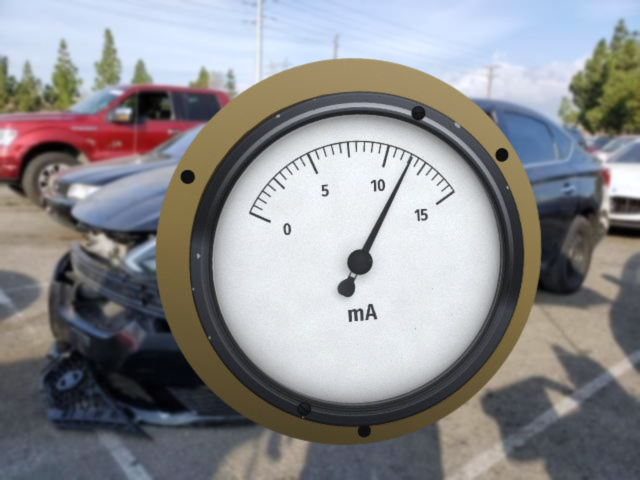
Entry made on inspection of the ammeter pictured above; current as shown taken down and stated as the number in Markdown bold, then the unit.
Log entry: **11.5** mA
